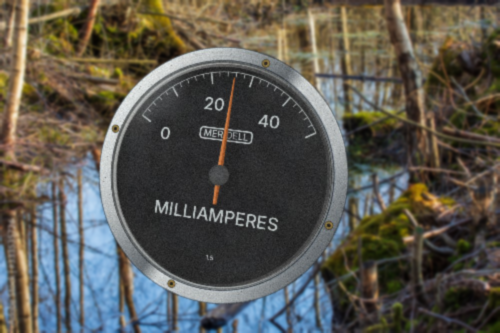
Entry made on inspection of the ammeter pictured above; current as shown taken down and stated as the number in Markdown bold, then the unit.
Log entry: **26** mA
